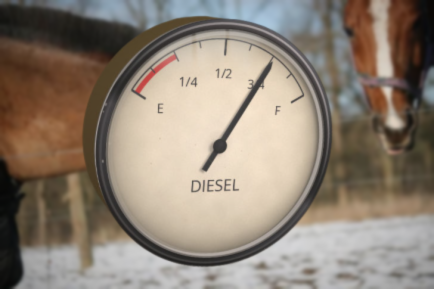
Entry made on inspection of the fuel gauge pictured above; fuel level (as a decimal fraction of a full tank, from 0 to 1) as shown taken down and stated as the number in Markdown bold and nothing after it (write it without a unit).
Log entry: **0.75**
